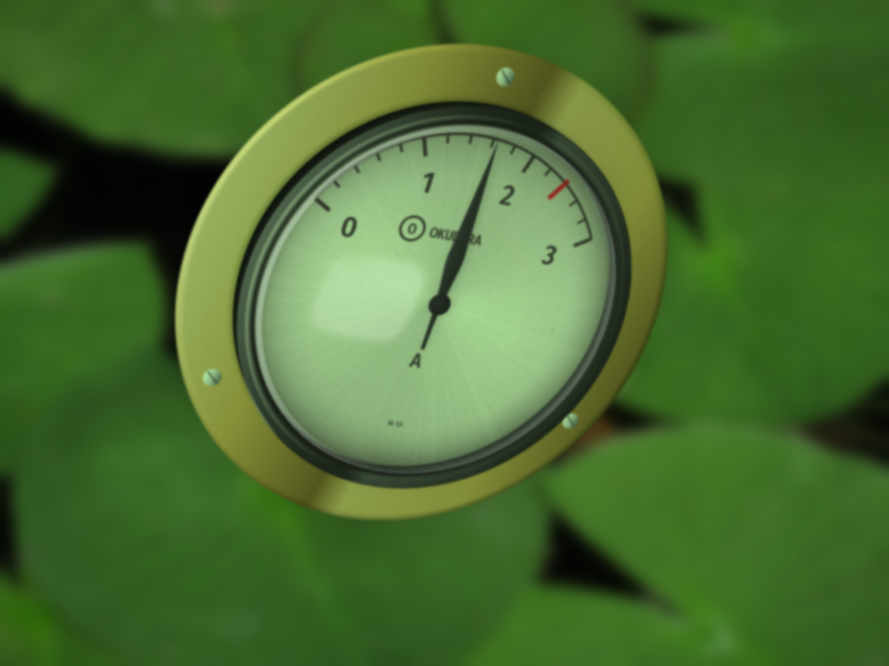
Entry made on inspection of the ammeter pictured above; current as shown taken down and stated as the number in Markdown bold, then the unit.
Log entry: **1.6** A
